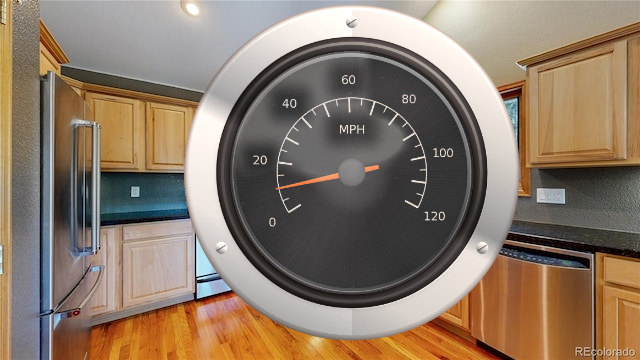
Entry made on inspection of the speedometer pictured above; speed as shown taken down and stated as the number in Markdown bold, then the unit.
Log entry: **10** mph
